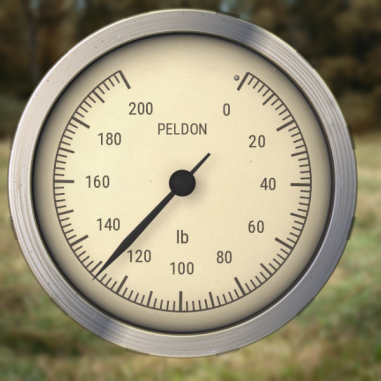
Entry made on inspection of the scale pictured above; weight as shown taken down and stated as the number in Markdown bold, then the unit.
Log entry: **128** lb
